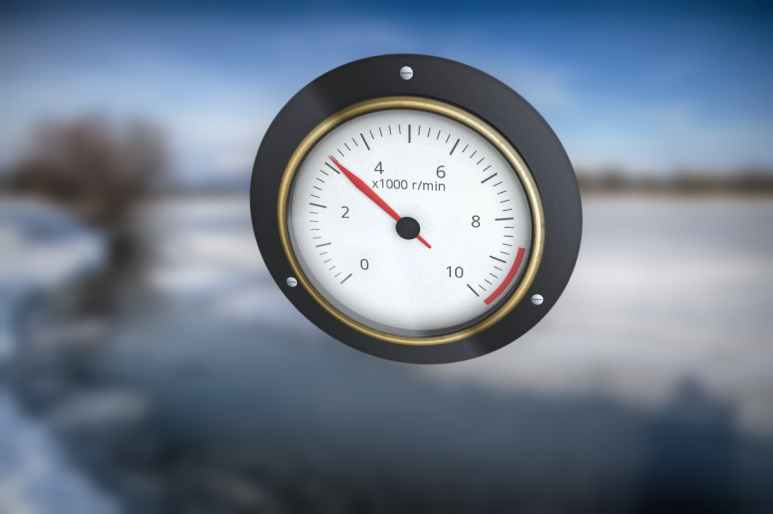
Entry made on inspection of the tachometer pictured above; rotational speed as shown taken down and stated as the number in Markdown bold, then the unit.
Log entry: **3200** rpm
